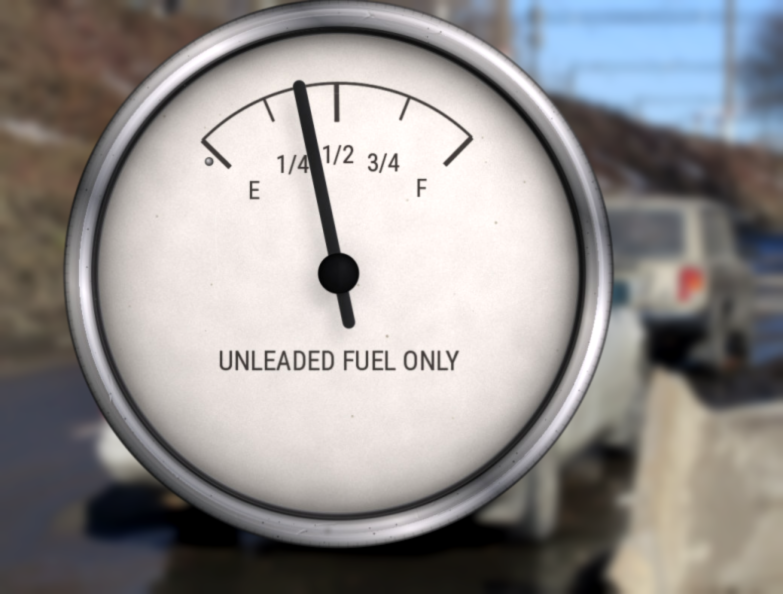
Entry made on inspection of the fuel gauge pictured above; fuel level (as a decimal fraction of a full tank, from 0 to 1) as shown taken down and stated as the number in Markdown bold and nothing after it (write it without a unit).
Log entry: **0.375**
